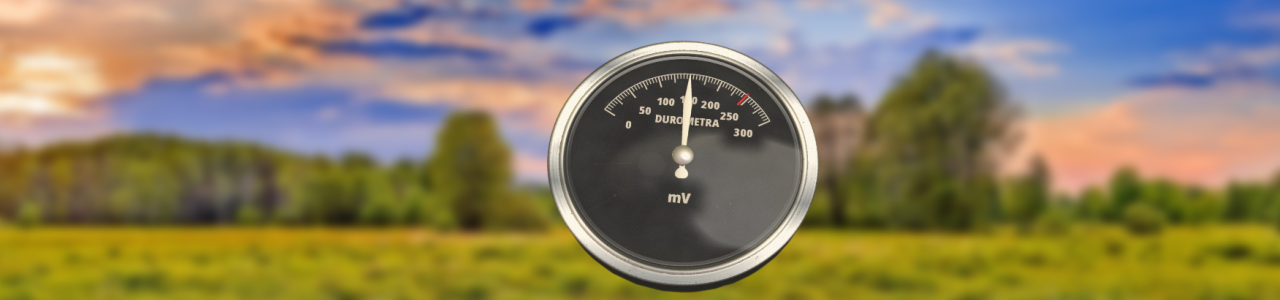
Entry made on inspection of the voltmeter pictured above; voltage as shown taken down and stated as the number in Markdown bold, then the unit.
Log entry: **150** mV
